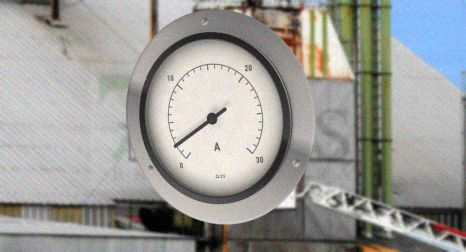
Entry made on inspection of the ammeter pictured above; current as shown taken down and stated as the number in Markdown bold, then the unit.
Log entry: **2** A
